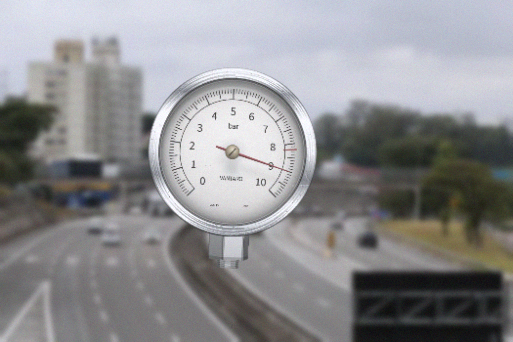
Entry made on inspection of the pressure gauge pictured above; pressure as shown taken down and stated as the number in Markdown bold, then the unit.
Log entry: **9** bar
